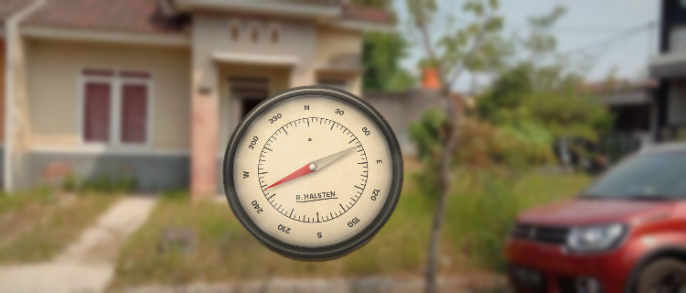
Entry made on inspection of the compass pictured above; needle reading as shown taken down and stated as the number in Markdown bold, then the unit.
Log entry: **250** °
